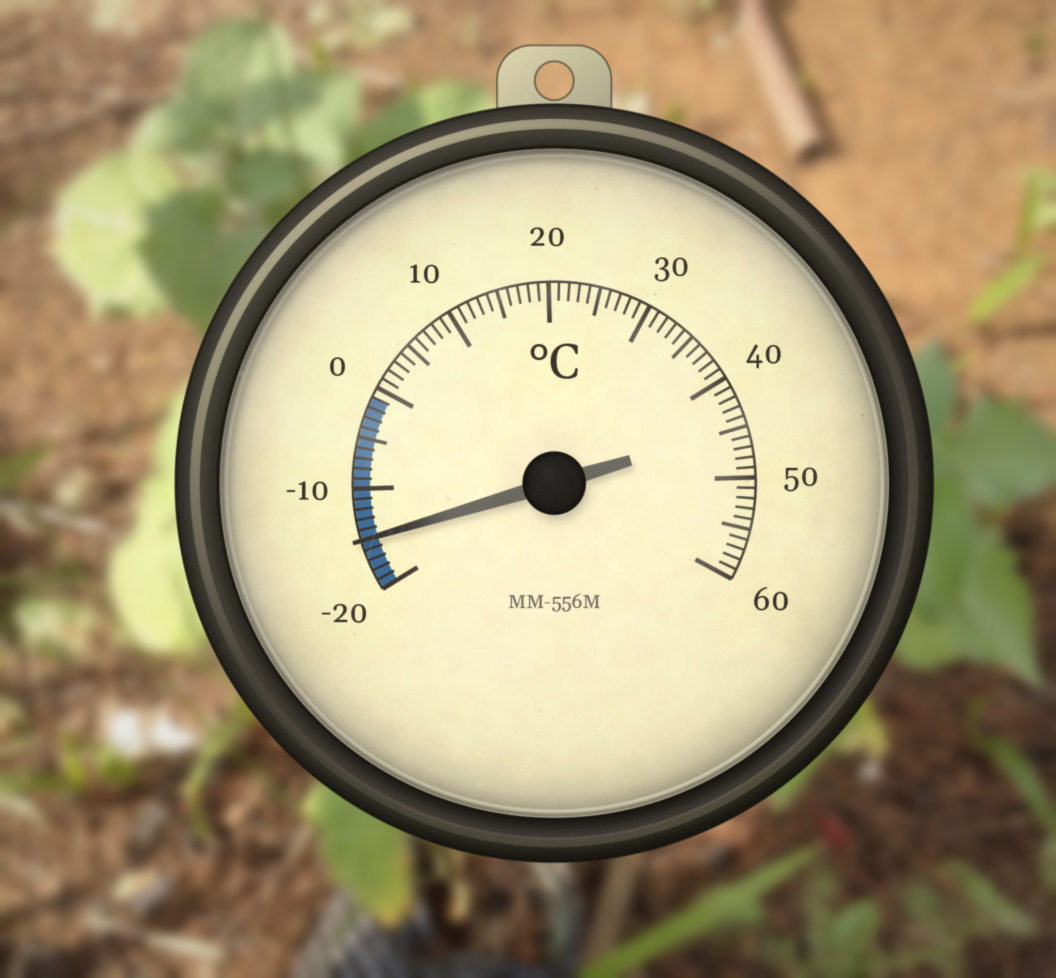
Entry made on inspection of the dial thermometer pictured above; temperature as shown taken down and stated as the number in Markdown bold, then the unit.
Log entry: **-15** °C
